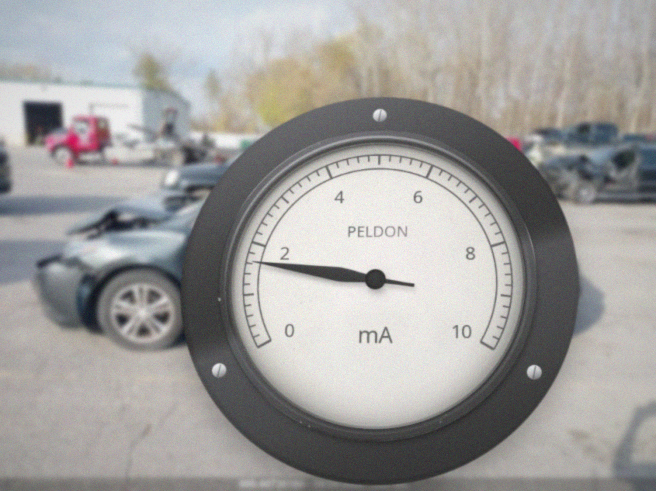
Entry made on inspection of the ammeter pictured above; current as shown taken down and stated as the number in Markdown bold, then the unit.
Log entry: **1.6** mA
